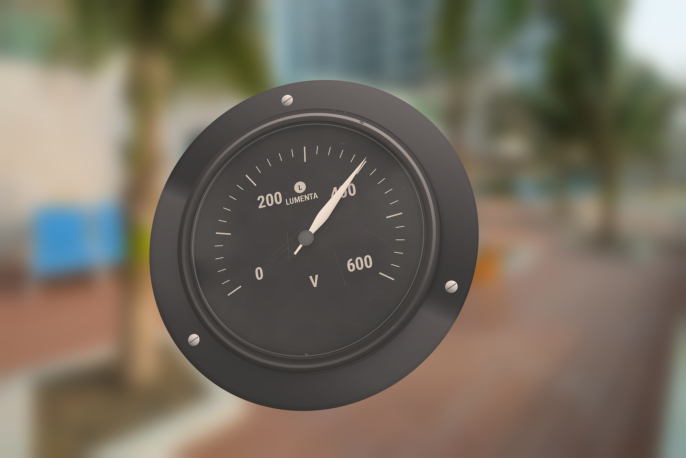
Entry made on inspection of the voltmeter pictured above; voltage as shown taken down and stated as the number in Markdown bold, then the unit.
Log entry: **400** V
